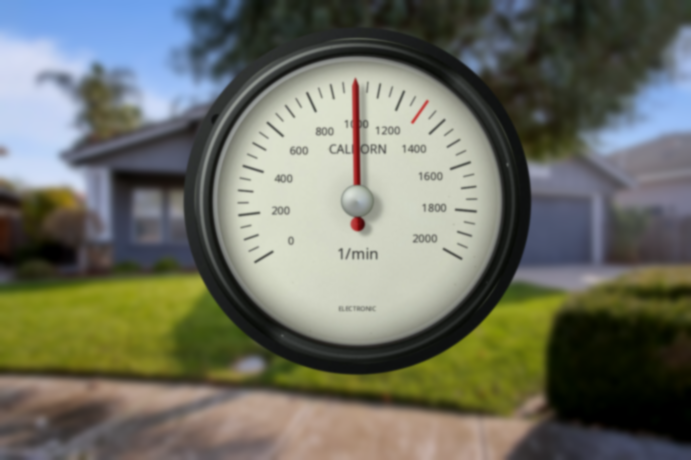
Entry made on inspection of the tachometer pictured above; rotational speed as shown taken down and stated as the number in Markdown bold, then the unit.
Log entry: **1000** rpm
